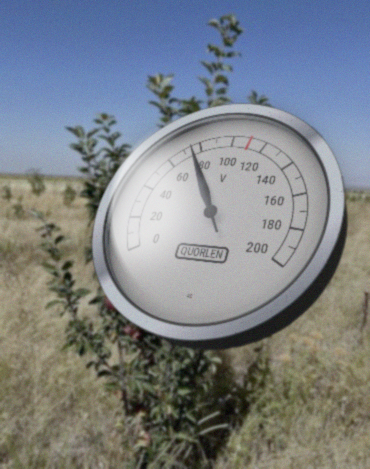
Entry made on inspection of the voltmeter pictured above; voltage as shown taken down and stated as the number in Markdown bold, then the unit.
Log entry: **75** V
